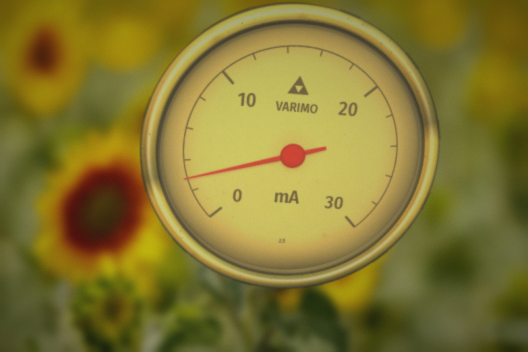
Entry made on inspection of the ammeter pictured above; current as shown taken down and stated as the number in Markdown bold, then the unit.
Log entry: **3** mA
